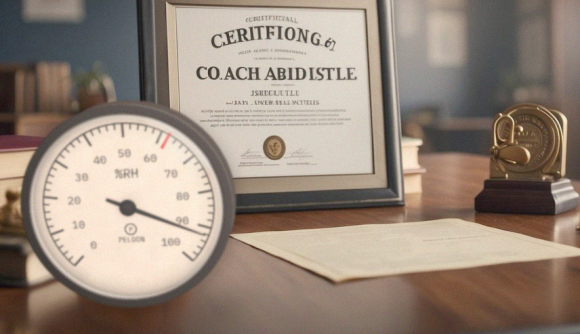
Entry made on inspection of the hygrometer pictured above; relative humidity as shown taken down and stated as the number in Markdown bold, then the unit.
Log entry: **92** %
